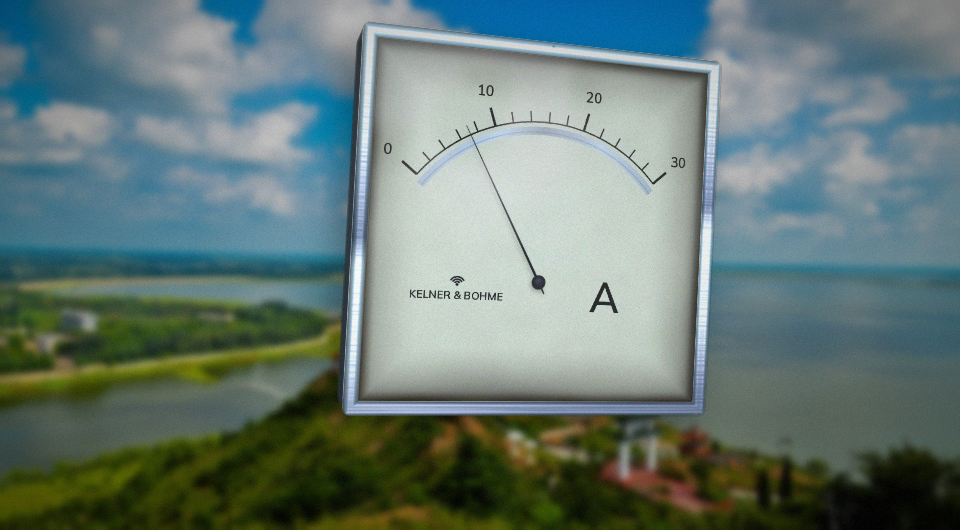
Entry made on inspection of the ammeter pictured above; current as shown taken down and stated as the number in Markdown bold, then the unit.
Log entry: **7** A
